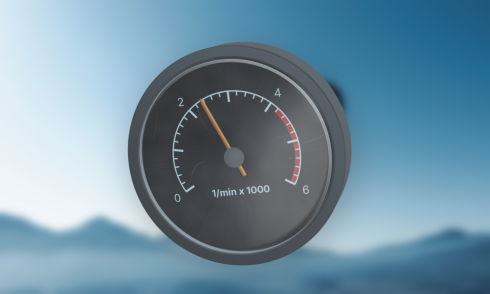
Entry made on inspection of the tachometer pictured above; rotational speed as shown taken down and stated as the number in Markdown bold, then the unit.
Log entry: **2400** rpm
